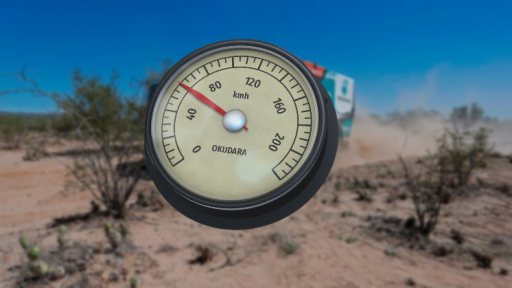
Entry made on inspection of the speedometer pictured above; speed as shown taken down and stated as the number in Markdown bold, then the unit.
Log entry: **60** km/h
